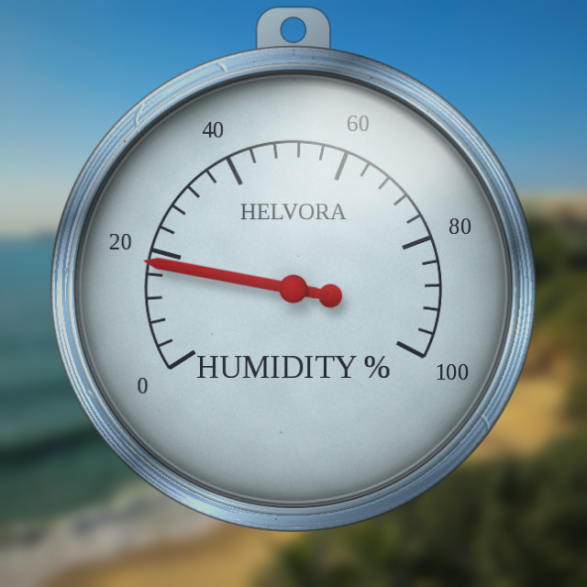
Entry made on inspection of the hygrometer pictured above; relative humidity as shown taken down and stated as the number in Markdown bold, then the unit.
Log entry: **18** %
